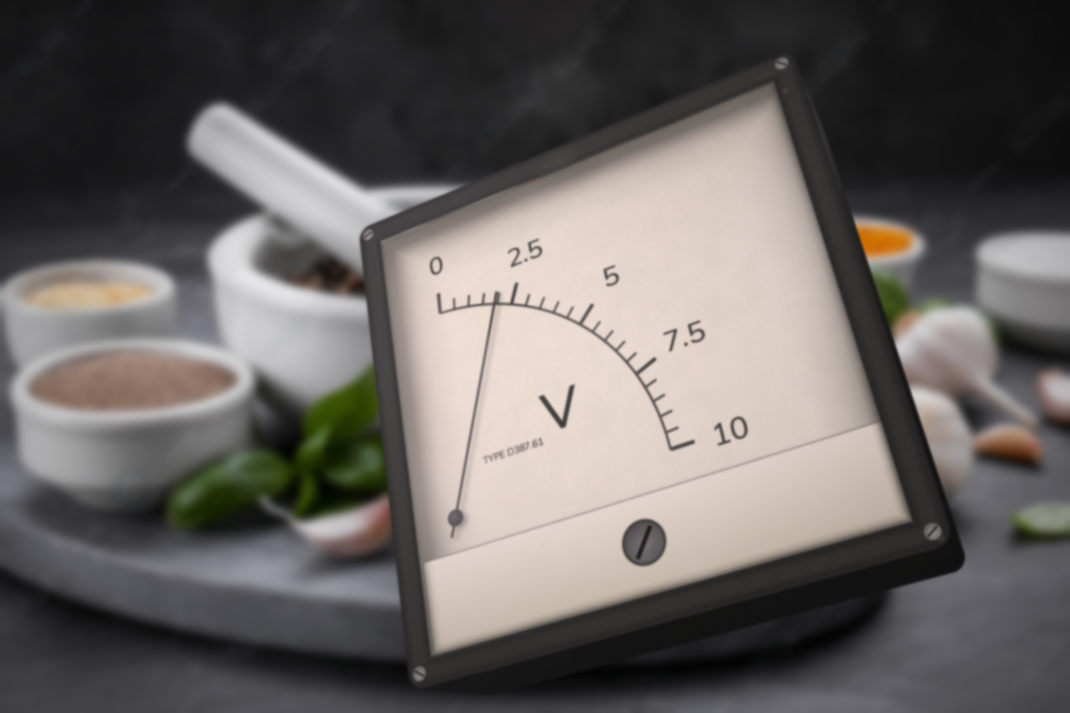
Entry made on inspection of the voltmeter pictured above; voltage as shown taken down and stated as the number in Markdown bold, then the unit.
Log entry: **2** V
